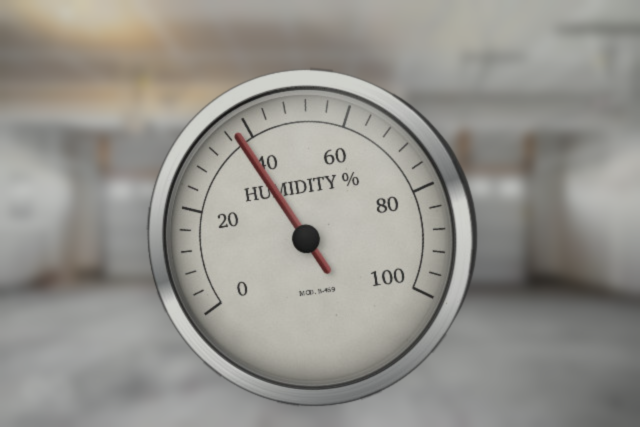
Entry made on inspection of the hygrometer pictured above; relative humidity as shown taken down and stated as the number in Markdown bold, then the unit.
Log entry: **38** %
